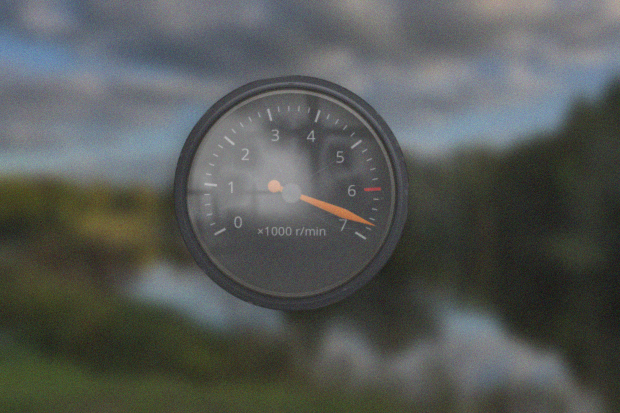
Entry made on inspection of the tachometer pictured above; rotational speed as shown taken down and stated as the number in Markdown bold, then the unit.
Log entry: **6700** rpm
